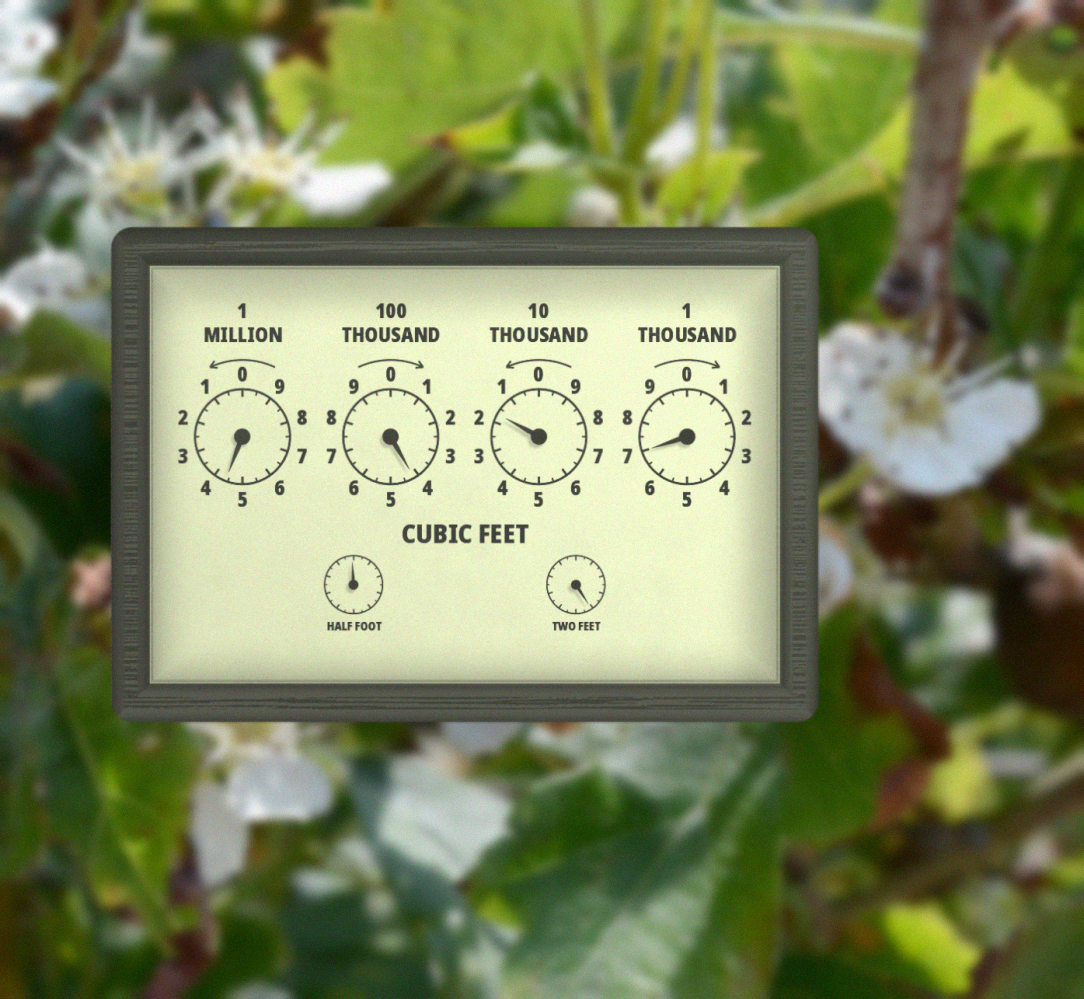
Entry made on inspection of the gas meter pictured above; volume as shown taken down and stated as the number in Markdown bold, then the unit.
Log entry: **441700** ft³
